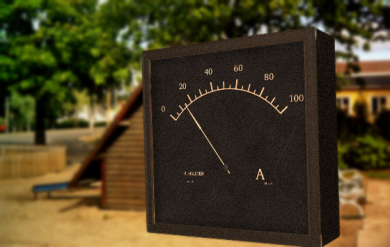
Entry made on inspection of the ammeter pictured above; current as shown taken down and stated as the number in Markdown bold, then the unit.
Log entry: **15** A
